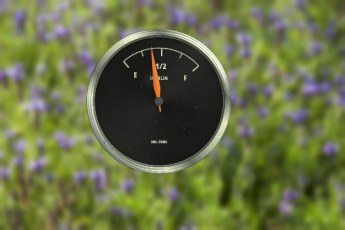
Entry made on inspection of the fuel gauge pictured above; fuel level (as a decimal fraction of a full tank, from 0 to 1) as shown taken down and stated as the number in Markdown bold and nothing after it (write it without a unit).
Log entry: **0.375**
